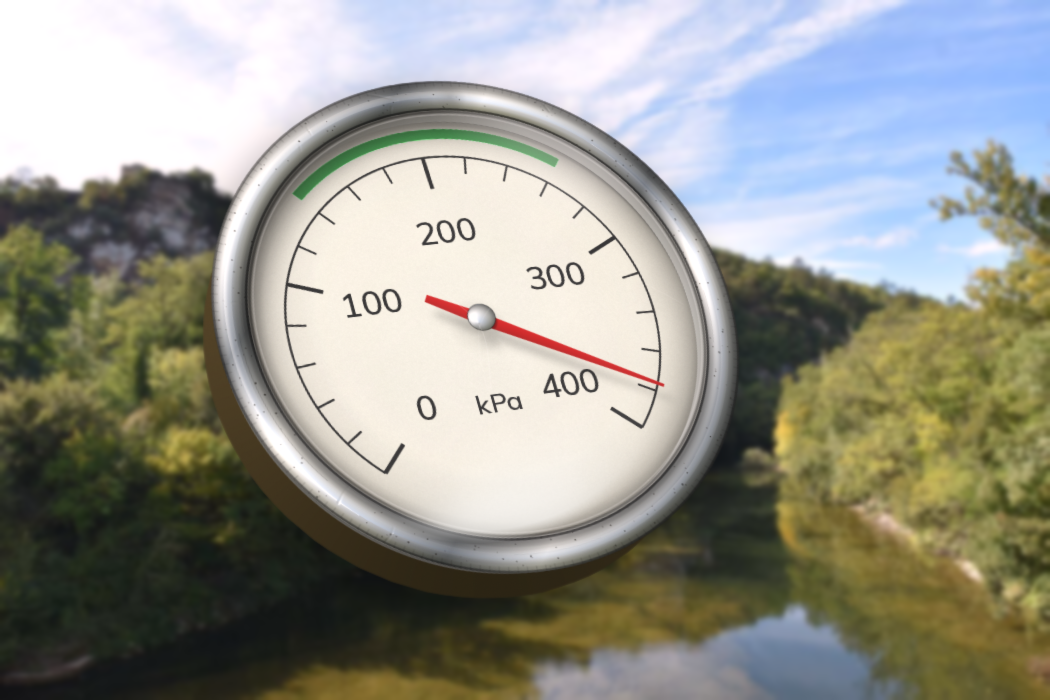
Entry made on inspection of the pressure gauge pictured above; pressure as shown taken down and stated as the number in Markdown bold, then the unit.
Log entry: **380** kPa
